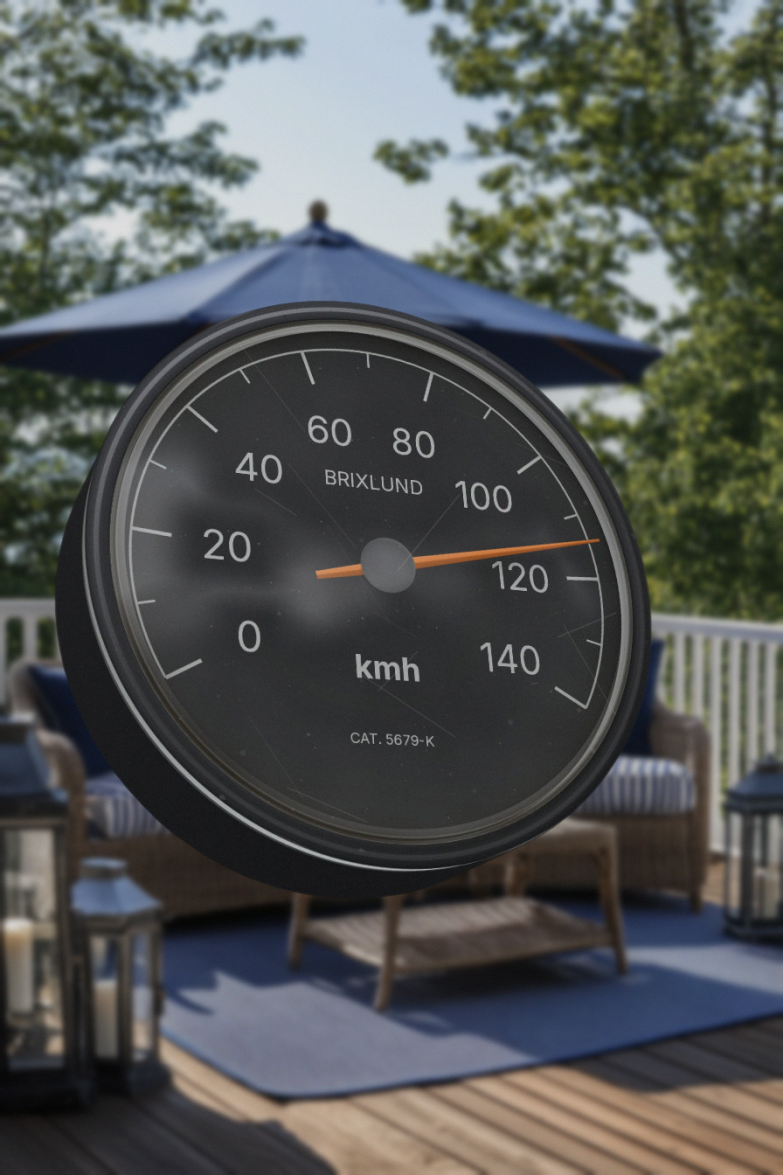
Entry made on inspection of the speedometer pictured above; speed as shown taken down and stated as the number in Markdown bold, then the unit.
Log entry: **115** km/h
